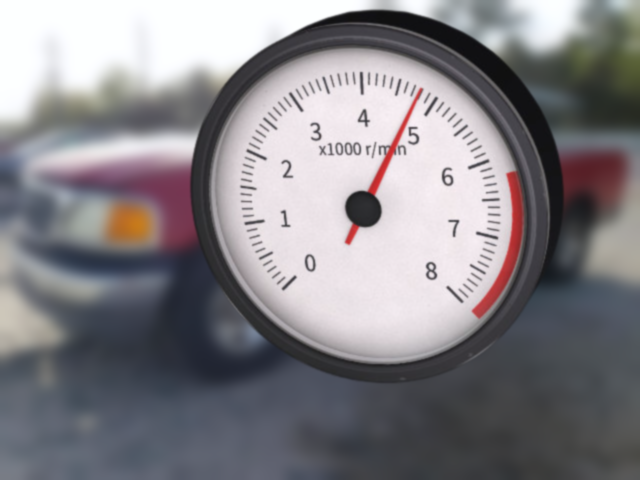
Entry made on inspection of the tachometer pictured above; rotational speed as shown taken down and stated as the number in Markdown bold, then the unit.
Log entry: **4800** rpm
